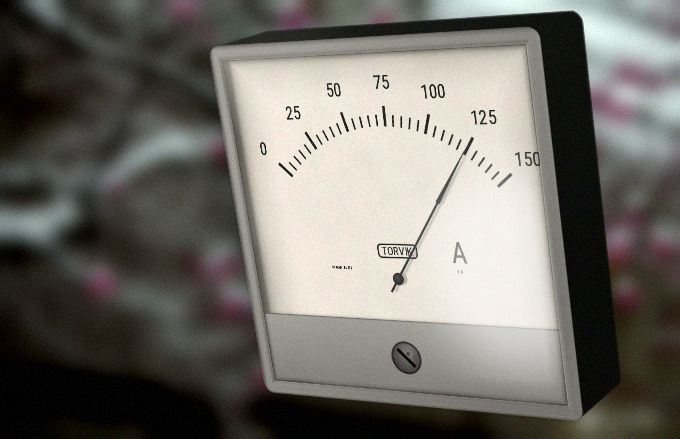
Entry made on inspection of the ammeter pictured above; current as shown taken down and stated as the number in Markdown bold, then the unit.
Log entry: **125** A
